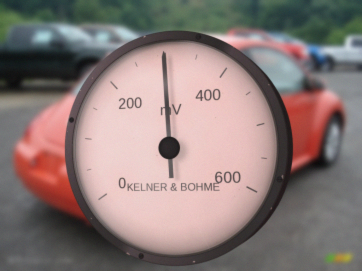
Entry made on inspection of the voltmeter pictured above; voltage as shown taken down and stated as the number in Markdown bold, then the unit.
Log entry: **300** mV
